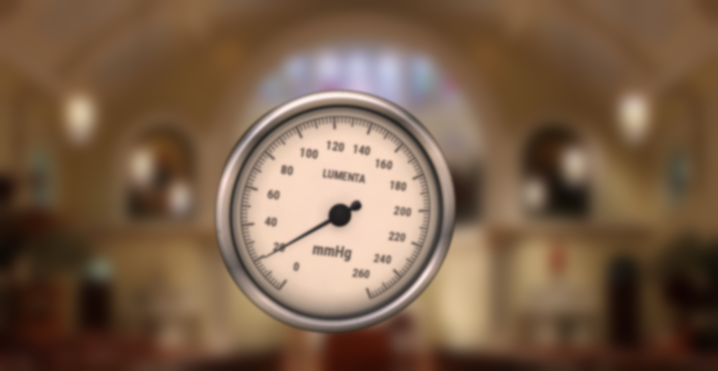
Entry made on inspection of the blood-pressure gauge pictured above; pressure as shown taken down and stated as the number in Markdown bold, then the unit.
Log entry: **20** mmHg
